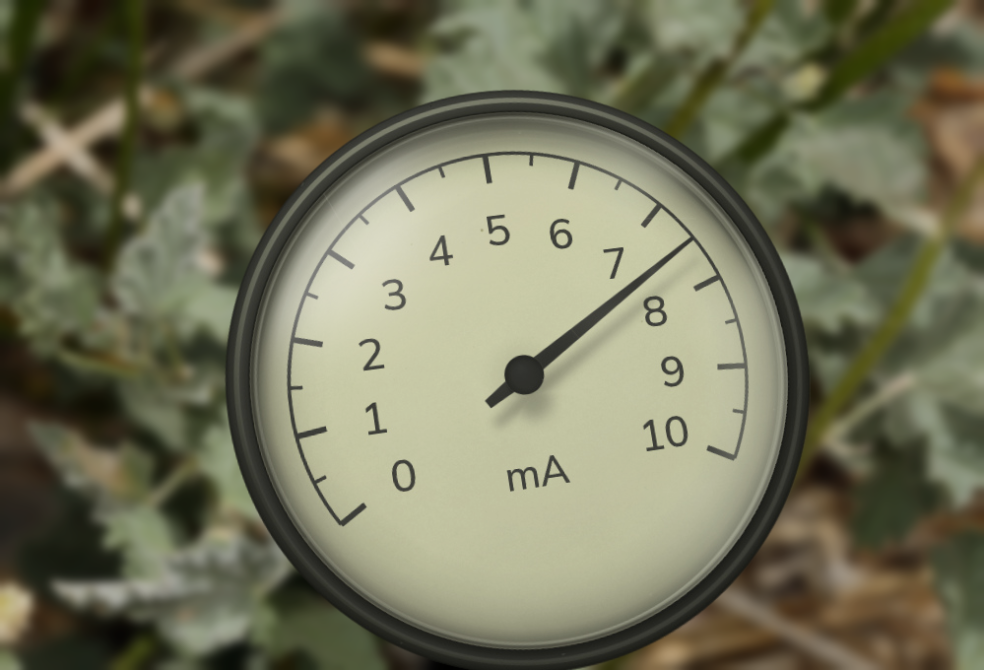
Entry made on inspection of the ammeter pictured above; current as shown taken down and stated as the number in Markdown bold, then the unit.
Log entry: **7.5** mA
